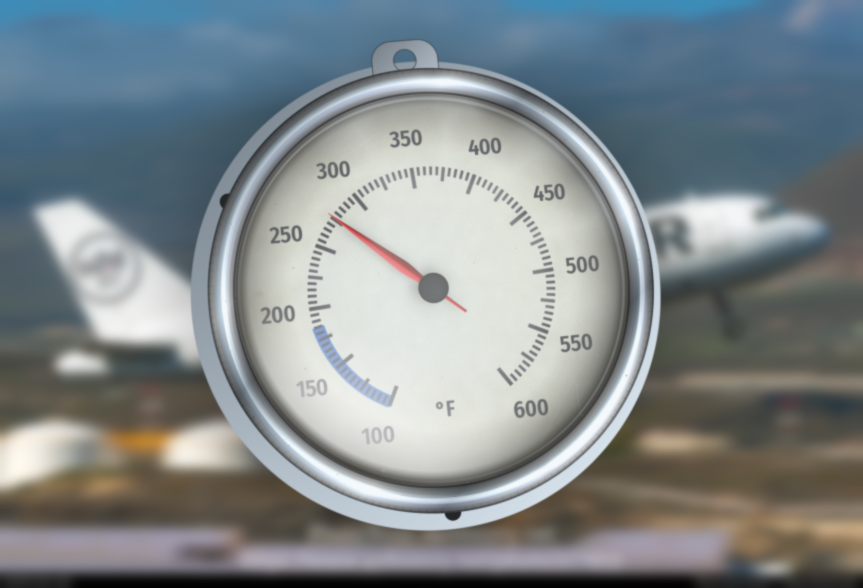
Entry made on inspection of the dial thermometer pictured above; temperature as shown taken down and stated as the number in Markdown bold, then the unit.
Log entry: **275** °F
